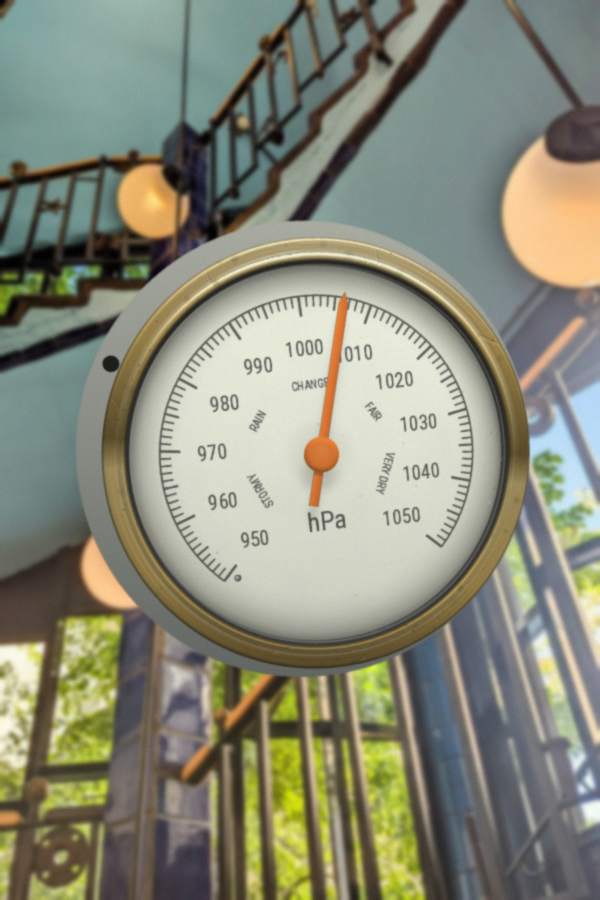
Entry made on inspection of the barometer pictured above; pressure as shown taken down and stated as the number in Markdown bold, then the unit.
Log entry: **1006** hPa
